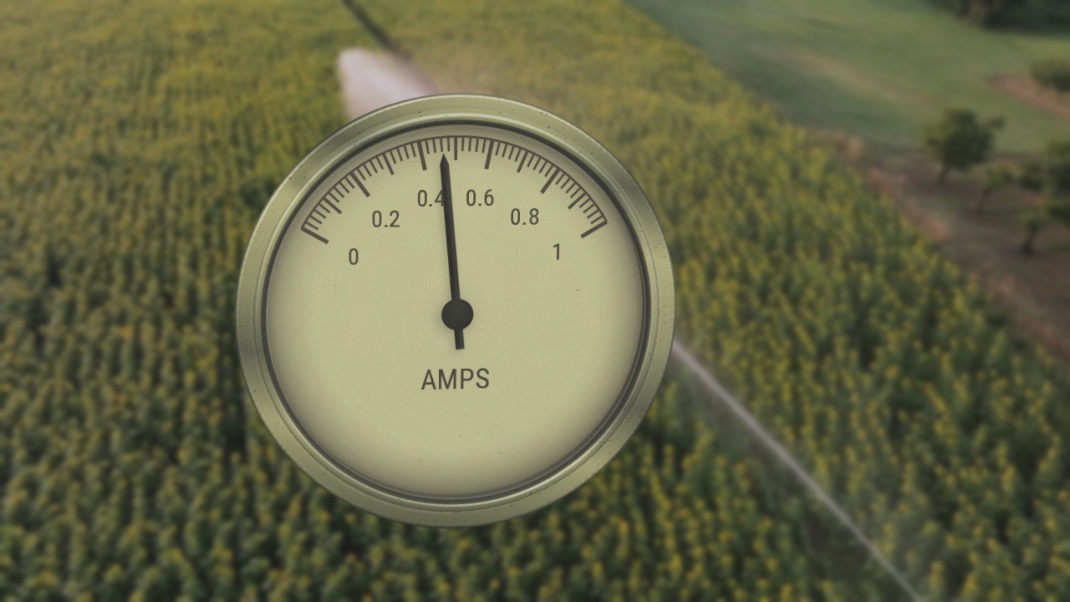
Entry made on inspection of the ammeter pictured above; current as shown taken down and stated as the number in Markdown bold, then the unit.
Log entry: **0.46** A
